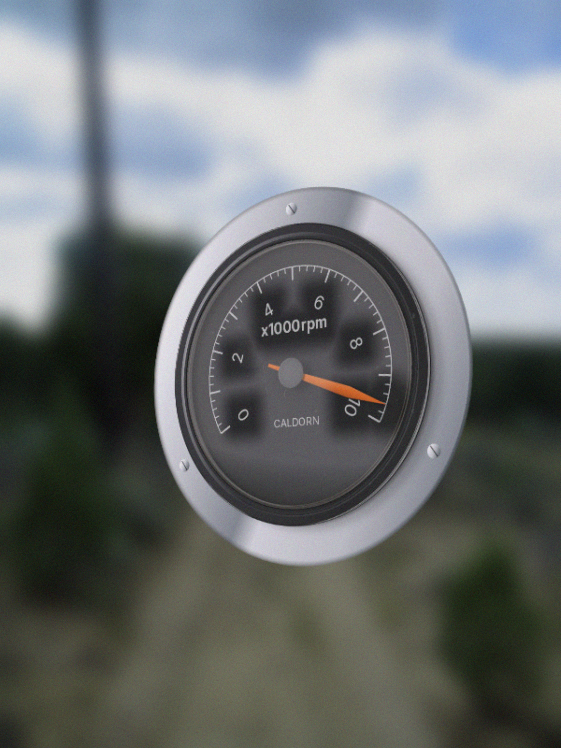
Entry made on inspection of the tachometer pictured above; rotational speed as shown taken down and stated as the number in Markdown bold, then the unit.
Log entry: **9600** rpm
